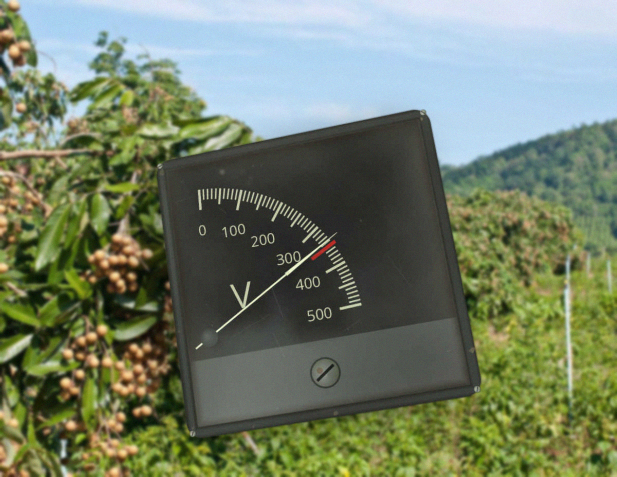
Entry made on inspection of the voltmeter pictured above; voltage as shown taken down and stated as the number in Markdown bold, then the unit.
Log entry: **340** V
